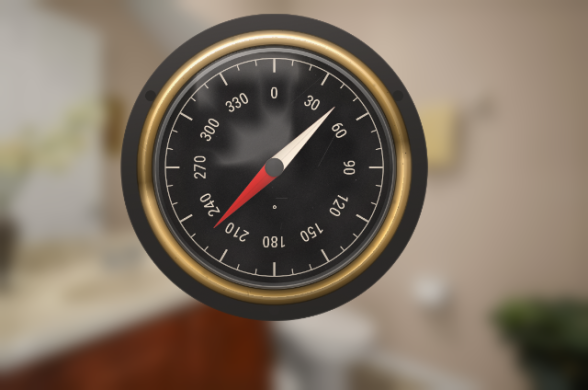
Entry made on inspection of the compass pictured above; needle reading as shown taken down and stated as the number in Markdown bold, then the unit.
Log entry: **225** °
